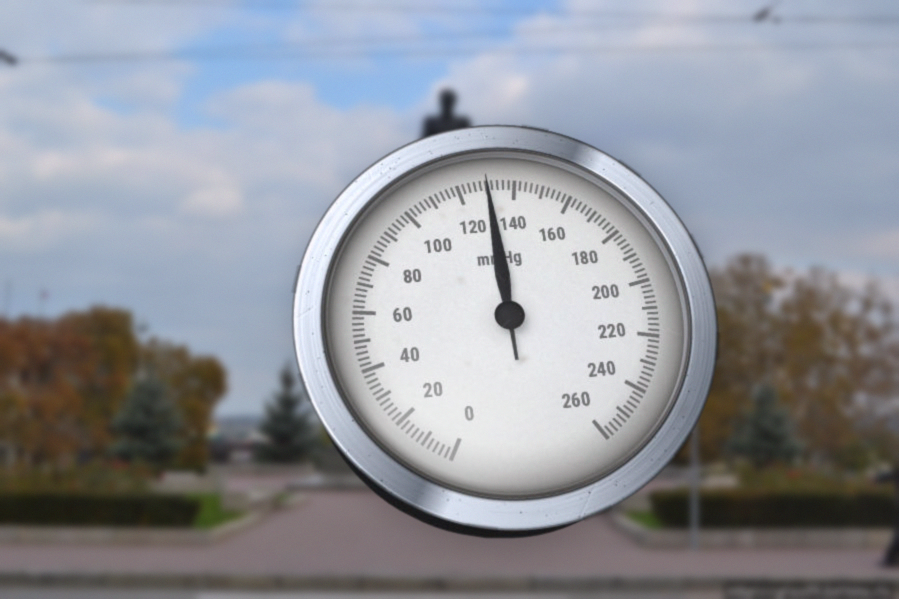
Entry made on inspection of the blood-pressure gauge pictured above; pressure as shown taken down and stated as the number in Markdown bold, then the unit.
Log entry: **130** mmHg
